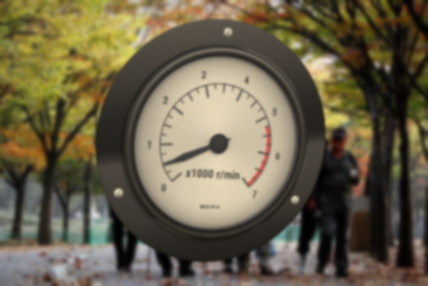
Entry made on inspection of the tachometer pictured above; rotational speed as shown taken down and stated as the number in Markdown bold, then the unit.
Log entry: **500** rpm
